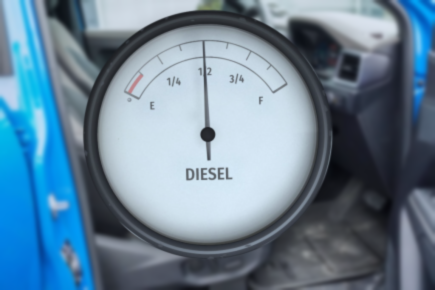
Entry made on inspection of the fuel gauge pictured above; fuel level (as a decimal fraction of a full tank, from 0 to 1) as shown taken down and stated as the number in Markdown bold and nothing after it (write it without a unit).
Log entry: **0.5**
